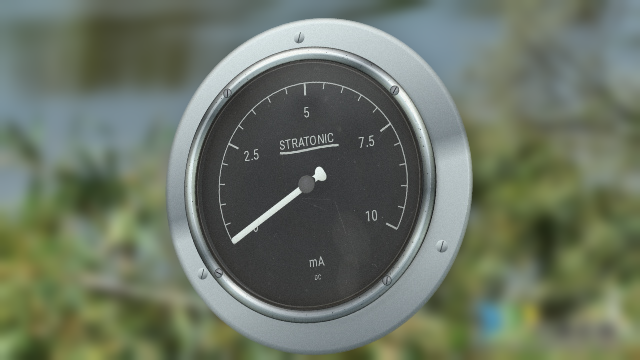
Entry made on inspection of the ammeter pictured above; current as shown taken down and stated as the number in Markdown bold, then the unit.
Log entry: **0** mA
